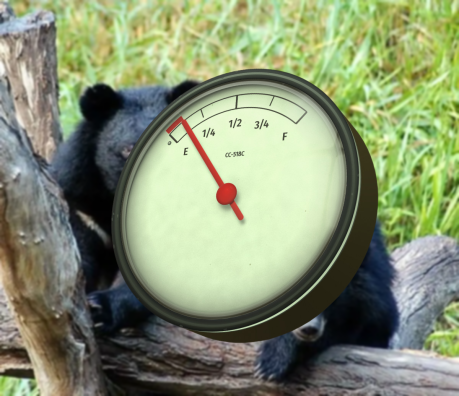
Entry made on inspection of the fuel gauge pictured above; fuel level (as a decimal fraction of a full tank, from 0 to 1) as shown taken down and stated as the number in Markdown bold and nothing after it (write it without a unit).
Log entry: **0.125**
